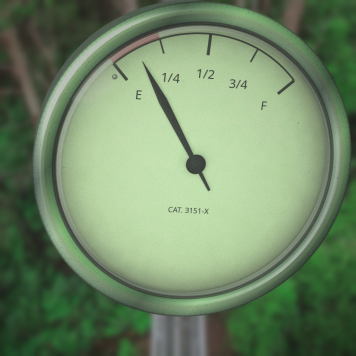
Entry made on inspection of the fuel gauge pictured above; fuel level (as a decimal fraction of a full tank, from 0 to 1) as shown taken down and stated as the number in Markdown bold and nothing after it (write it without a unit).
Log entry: **0.125**
